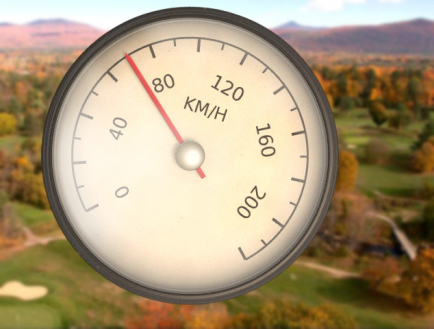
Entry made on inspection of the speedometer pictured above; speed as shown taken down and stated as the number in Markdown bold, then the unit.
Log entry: **70** km/h
